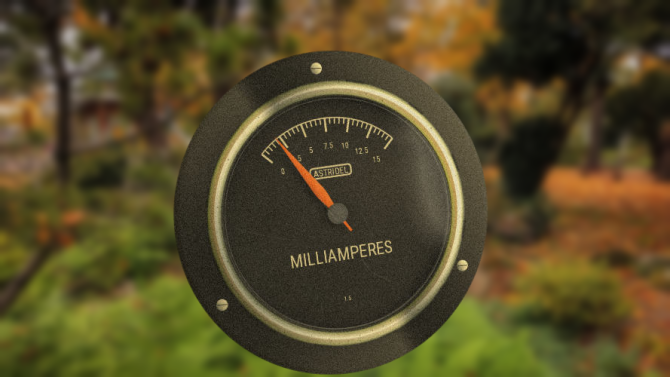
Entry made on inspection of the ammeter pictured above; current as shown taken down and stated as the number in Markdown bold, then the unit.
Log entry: **2** mA
